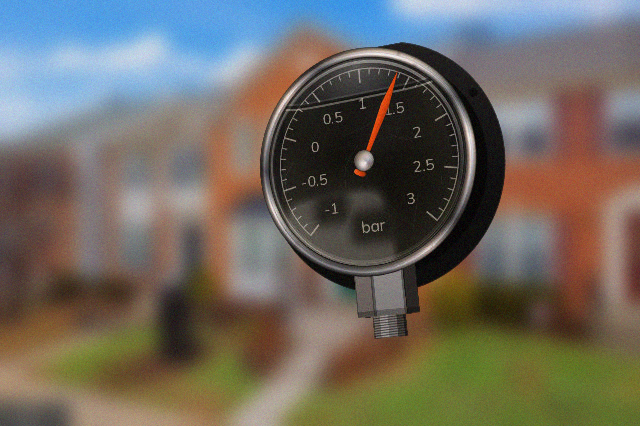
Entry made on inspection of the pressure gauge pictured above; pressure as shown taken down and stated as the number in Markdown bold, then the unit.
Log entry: **1.4** bar
